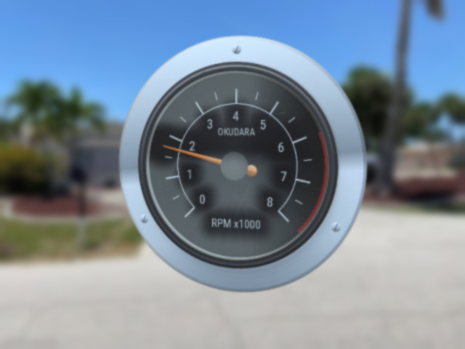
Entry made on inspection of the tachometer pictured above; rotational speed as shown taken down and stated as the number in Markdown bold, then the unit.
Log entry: **1750** rpm
